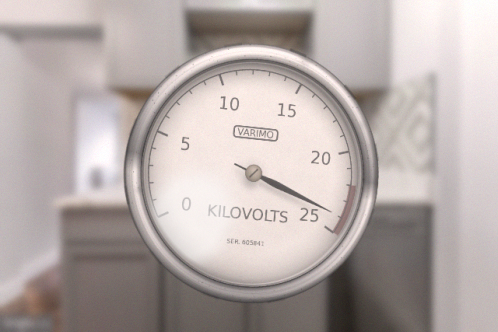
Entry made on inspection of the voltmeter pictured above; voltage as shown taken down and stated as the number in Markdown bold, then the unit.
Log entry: **24** kV
